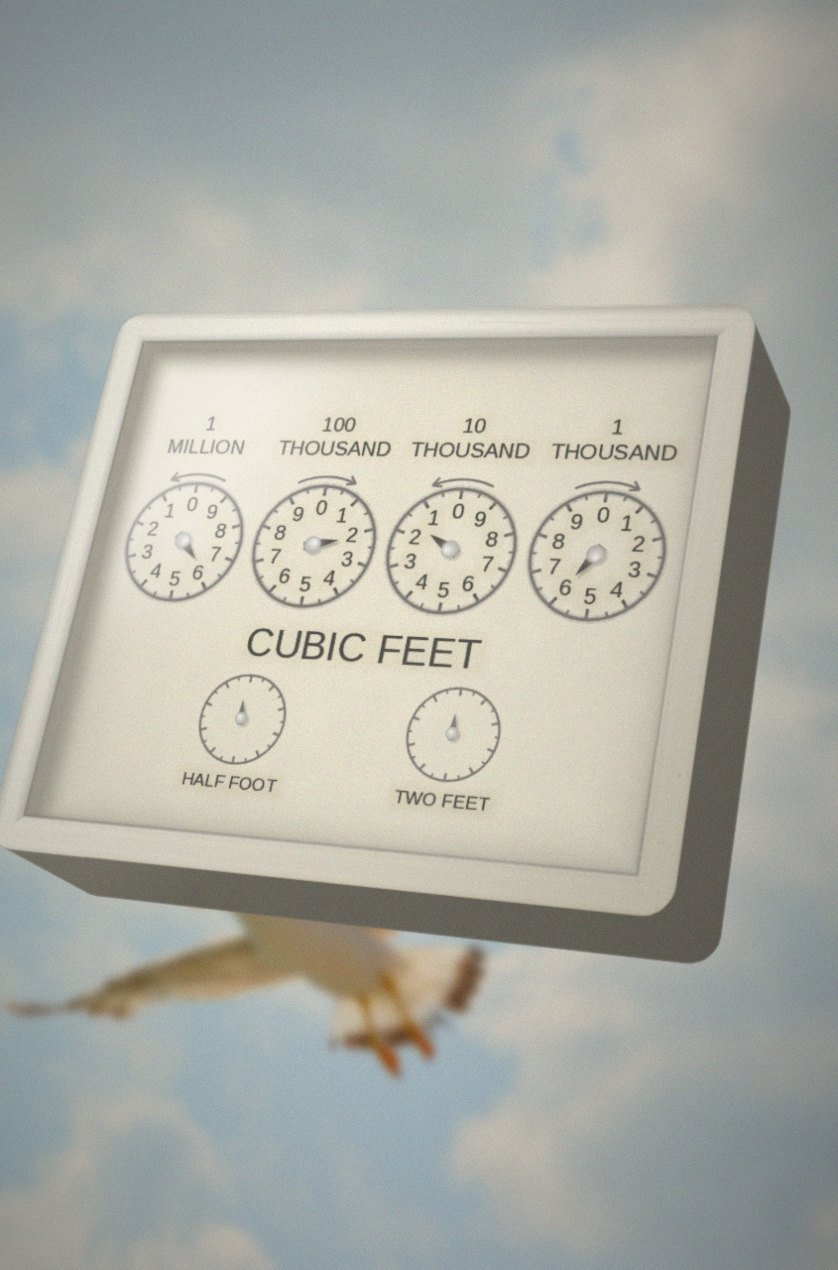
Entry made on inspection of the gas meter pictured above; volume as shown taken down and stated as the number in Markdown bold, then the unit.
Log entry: **621600** ft³
